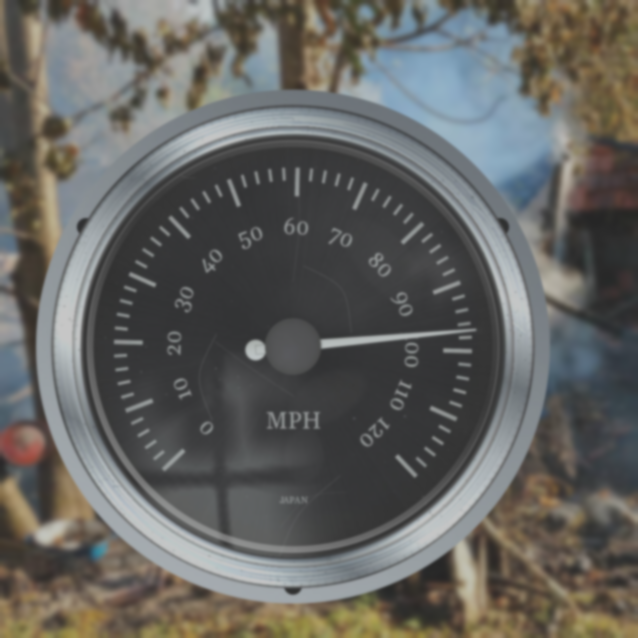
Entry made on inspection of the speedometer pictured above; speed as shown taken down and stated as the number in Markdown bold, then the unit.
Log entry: **97** mph
